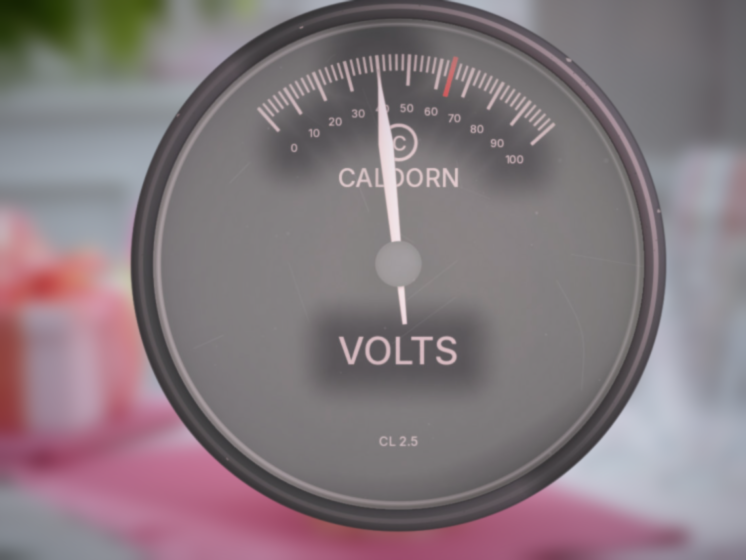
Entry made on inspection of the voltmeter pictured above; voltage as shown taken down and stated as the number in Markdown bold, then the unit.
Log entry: **40** V
